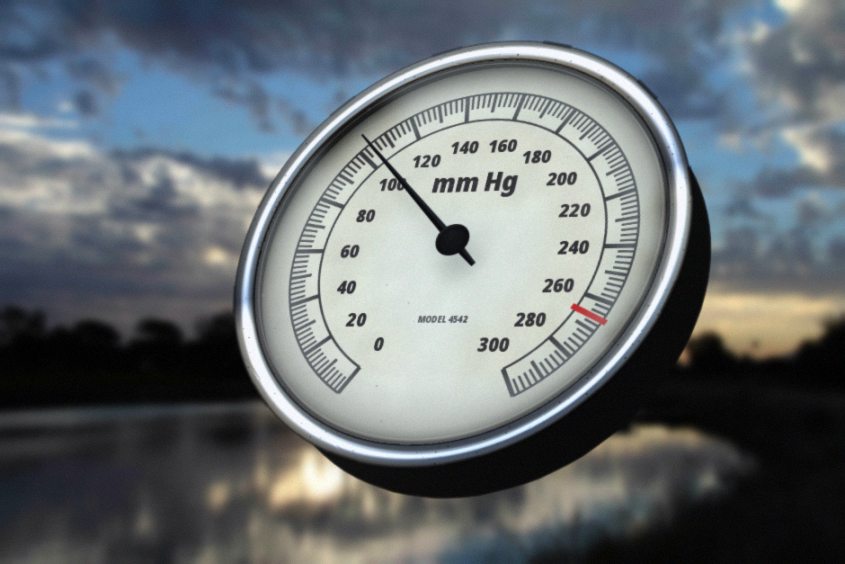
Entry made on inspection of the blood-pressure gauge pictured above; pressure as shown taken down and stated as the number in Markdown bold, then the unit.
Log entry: **104** mmHg
